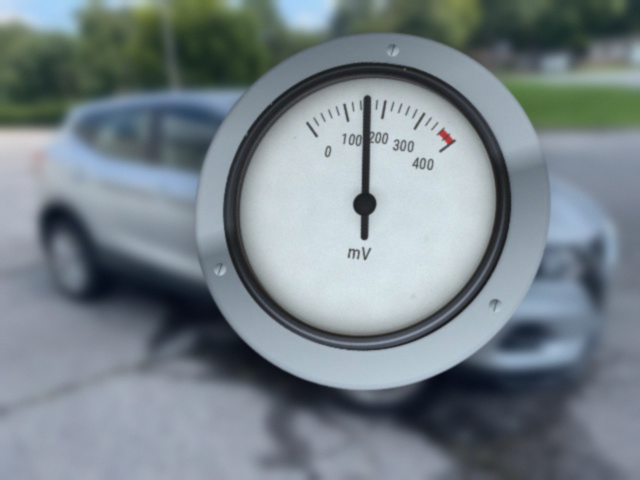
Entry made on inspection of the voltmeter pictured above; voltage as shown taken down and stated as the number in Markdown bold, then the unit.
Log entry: **160** mV
